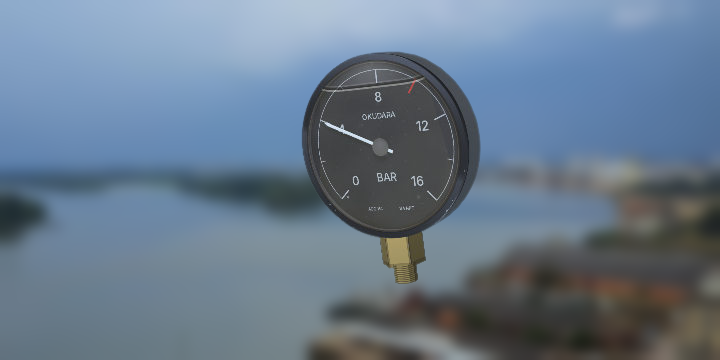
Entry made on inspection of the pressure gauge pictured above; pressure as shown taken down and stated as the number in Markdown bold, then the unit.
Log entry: **4** bar
